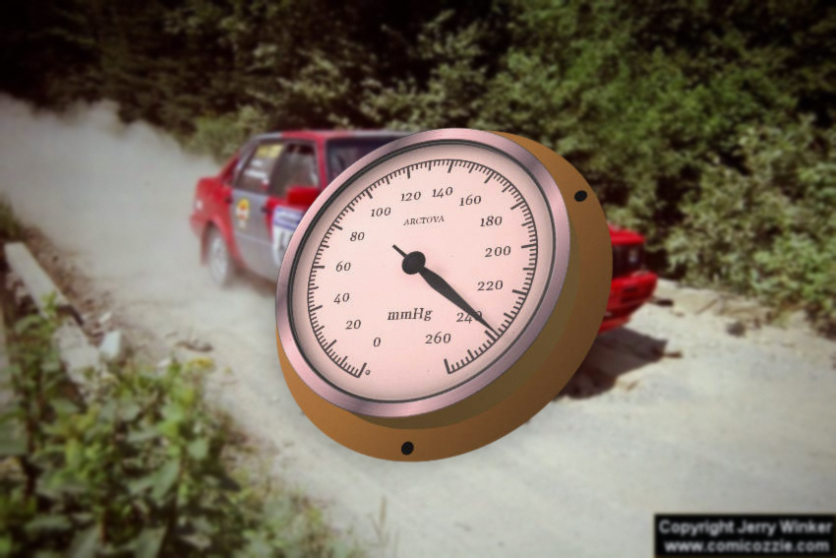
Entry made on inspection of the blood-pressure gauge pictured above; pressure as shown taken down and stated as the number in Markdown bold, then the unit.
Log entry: **238** mmHg
